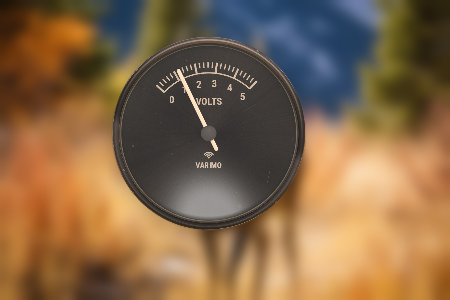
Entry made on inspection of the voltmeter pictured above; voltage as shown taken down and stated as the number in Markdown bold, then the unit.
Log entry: **1.2** V
